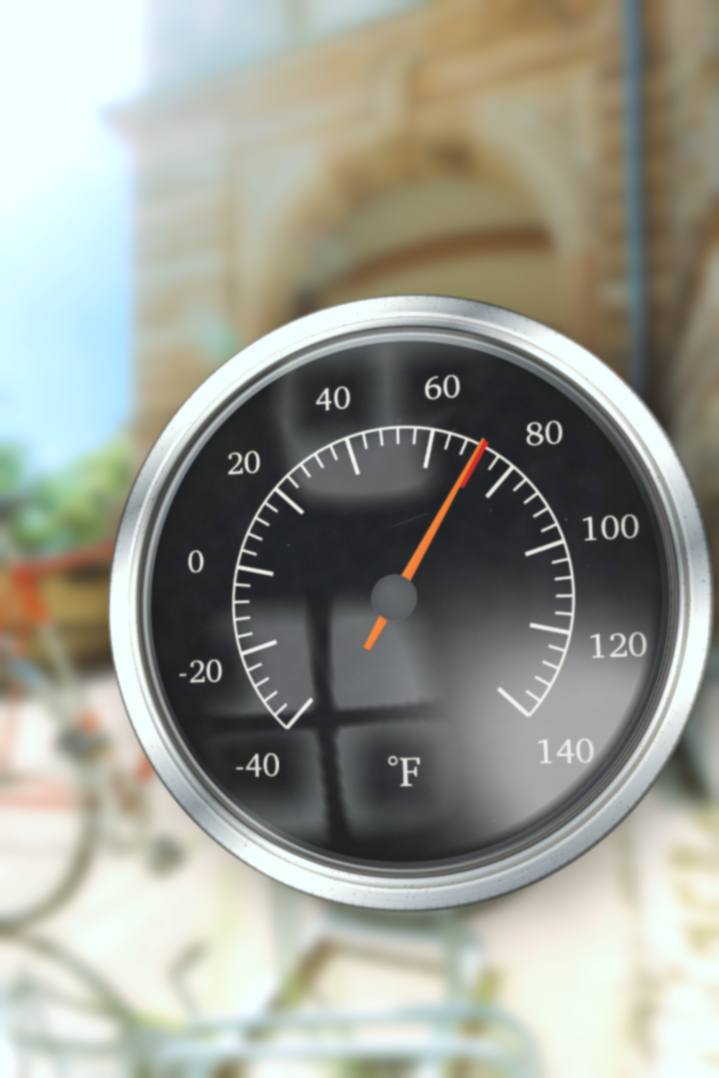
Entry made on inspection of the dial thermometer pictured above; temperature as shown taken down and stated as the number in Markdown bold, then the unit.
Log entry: **72** °F
